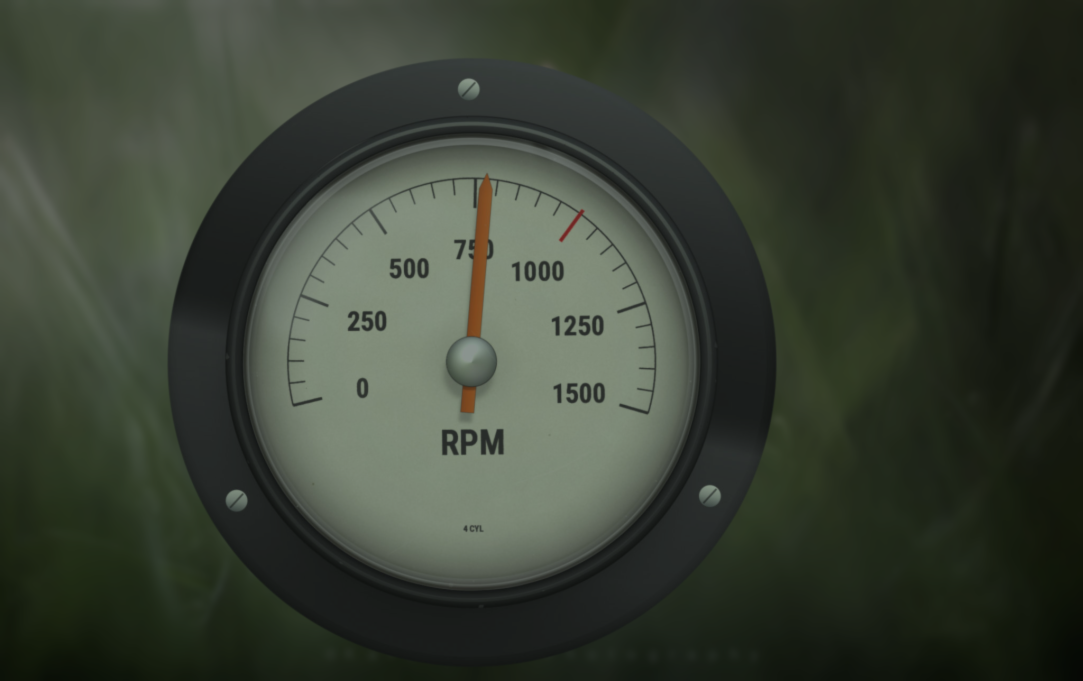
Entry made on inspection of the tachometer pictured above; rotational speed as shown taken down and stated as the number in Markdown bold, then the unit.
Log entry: **775** rpm
